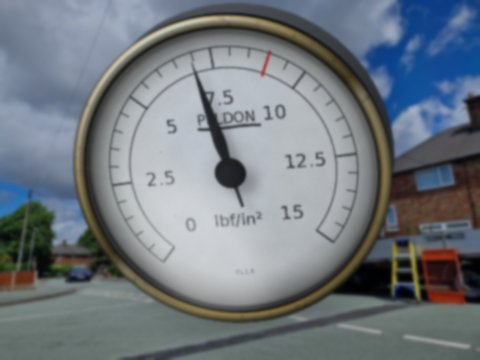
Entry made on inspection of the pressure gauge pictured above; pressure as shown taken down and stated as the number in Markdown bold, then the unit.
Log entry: **7** psi
